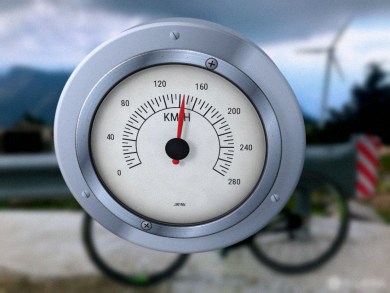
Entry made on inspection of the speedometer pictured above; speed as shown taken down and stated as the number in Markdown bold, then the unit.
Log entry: **145** km/h
